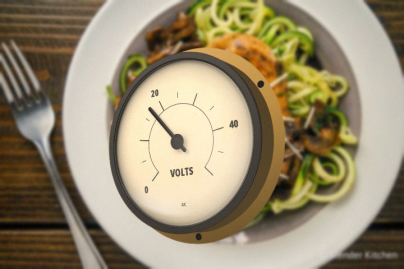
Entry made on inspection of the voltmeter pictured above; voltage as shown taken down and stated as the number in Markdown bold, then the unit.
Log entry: **17.5** V
